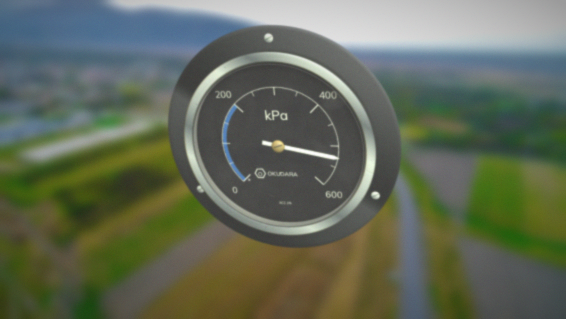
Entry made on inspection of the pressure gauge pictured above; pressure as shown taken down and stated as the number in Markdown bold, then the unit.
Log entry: **525** kPa
